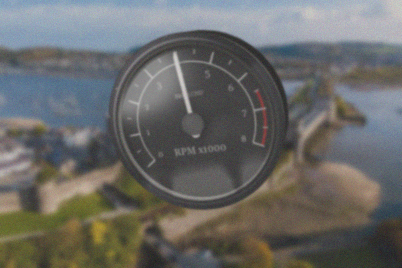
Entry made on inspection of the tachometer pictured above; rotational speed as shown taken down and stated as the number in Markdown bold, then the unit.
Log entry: **4000** rpm
